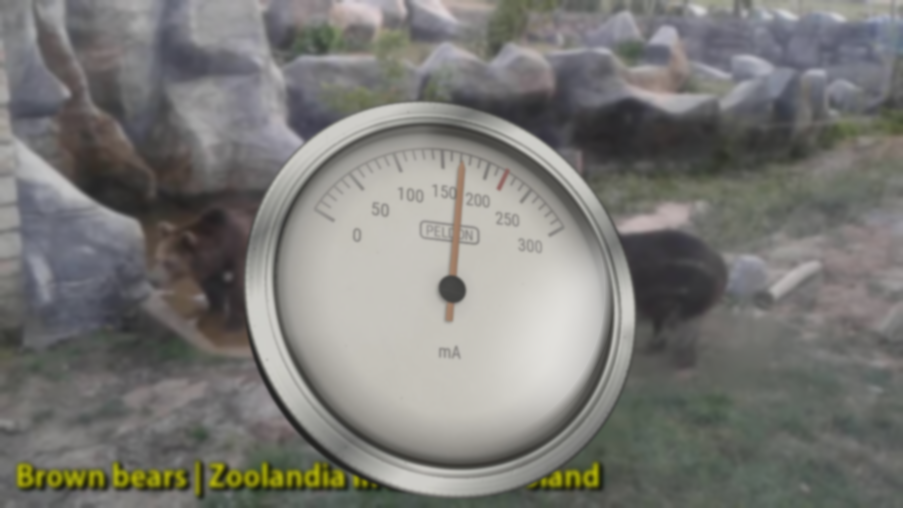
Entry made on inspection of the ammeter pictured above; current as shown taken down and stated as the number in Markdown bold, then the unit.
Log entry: **170** mA
